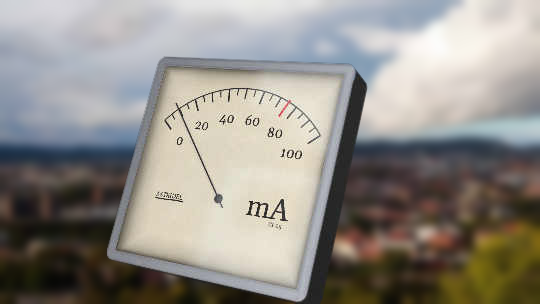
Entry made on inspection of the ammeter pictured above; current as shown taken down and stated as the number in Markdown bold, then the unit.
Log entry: **10** mA
